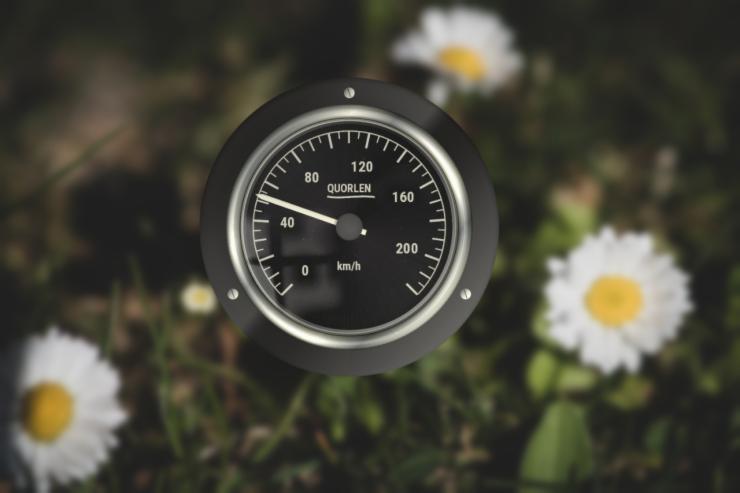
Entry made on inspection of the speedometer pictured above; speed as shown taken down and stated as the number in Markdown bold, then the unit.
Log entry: **52.5** km/h
